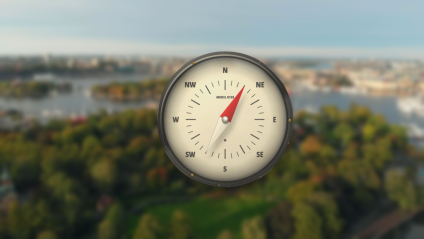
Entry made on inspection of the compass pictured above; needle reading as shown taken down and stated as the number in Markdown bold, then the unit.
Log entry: **30** °
